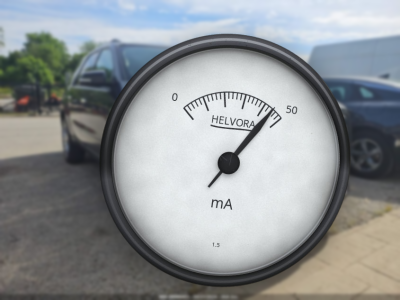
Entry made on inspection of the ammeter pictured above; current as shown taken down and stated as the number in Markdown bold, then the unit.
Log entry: **44** mA
